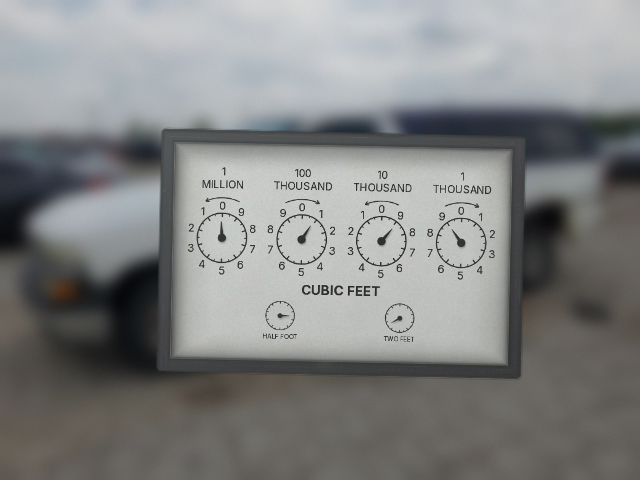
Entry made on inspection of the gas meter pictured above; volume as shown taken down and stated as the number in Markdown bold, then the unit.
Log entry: **8900** ft³
